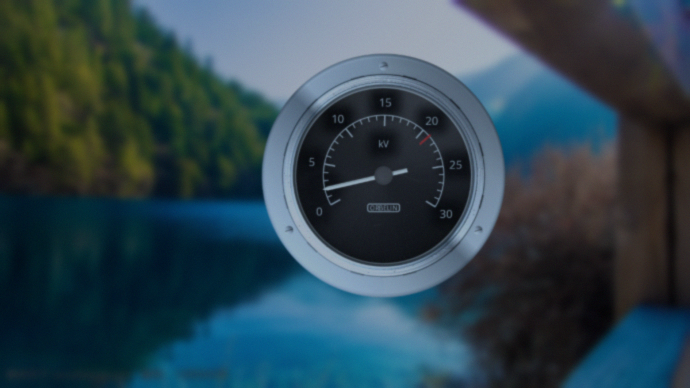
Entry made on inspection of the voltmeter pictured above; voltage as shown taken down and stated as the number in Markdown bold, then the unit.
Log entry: **2** kV
